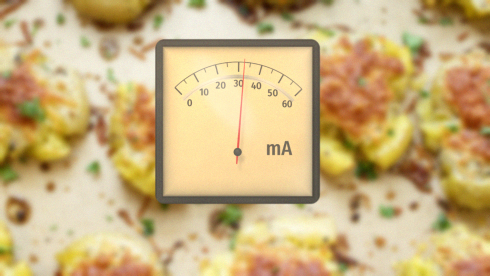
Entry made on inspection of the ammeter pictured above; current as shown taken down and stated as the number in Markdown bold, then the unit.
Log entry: **32.5** mA
